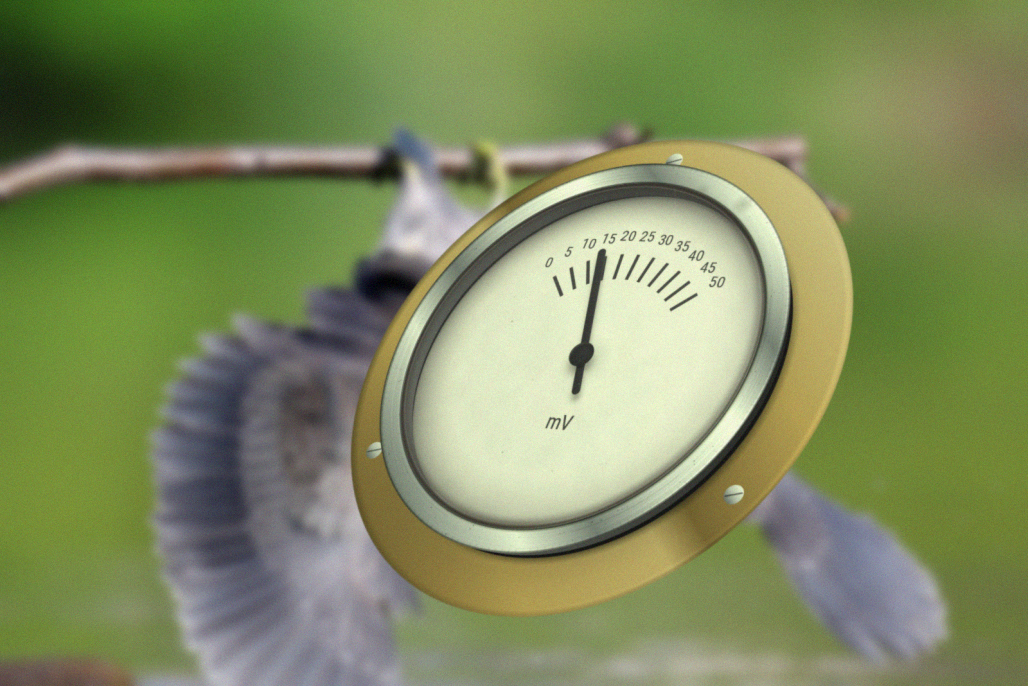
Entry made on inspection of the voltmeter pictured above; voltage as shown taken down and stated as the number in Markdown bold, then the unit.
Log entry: **15** mV
